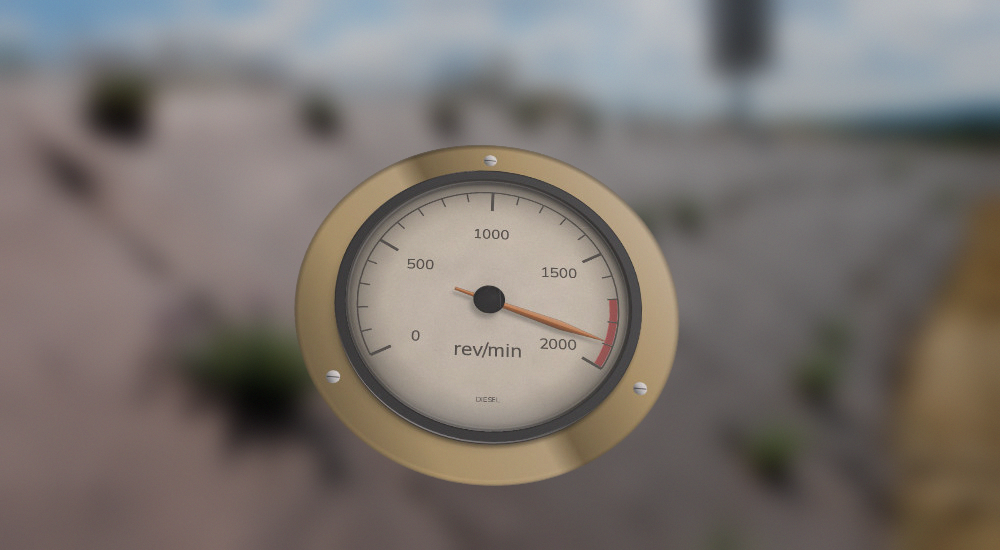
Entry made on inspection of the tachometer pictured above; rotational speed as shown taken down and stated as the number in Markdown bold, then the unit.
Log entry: **1900** rpm
